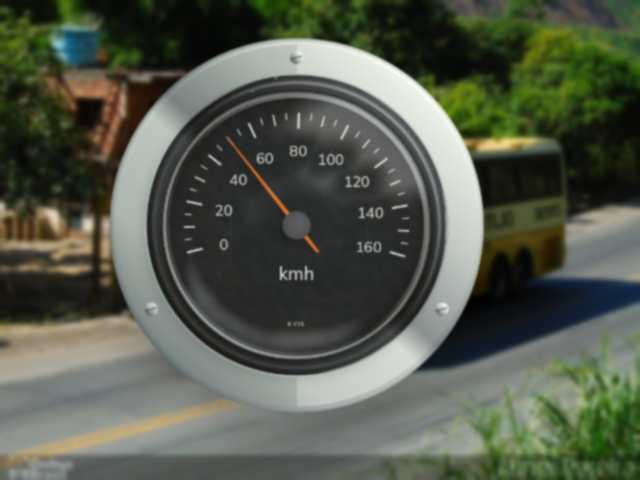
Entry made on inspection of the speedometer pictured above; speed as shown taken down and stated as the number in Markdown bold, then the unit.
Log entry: **50** km/h
